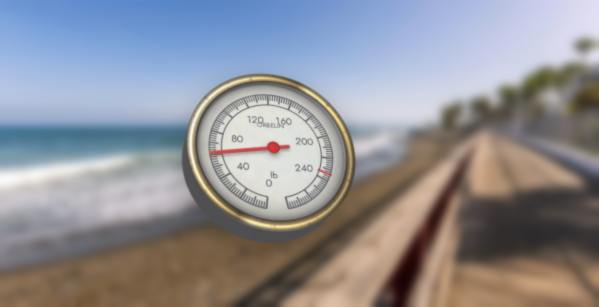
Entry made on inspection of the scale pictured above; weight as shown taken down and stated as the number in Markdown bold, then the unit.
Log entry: **60** lb
